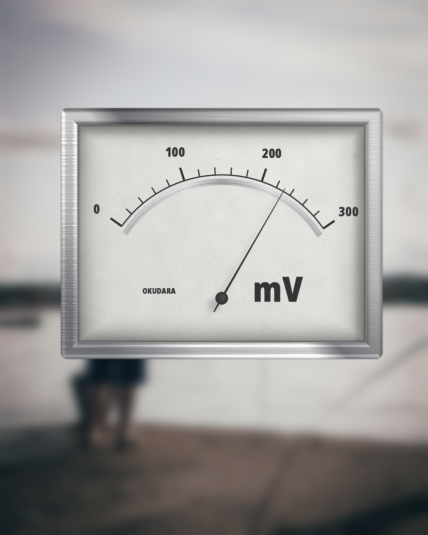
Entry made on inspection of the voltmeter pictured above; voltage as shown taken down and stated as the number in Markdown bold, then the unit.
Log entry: **230** mV
